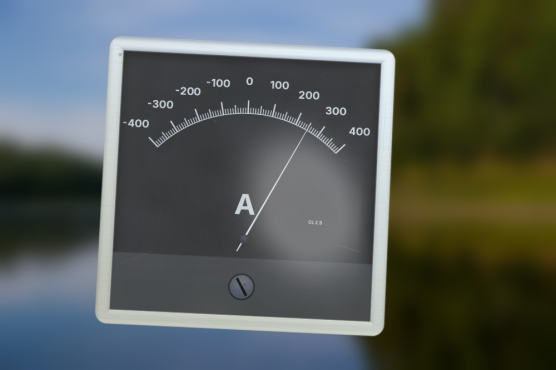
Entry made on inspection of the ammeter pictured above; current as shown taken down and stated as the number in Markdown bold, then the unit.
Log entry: **250** A
